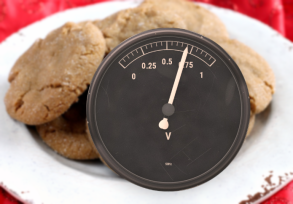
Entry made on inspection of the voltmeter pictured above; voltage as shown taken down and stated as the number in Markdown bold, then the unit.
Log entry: **0.7** V
